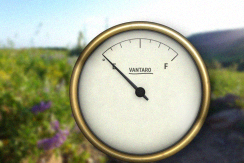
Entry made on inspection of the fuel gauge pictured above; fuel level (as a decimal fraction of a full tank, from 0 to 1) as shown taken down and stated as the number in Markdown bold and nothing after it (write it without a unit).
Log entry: **0**
